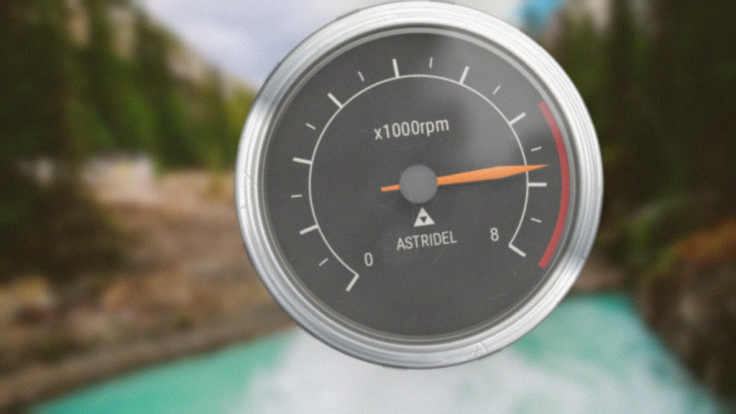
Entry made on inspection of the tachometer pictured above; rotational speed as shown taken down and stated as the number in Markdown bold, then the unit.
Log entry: **6750** rpm
